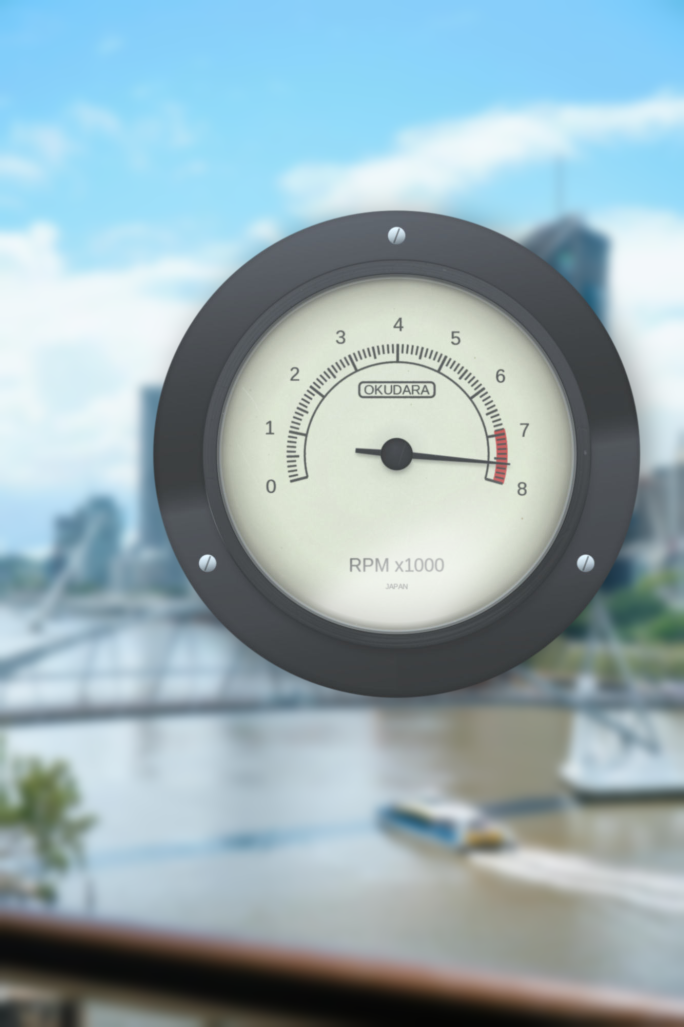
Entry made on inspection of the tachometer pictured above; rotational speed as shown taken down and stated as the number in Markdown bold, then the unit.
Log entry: **7600** rpm
